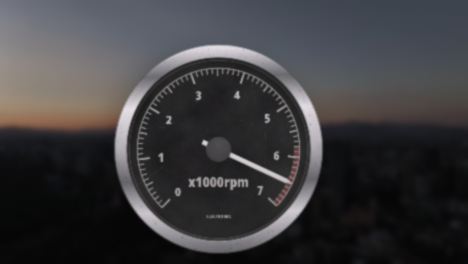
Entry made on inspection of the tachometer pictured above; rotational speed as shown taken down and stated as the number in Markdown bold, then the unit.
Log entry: **6500** rpm
